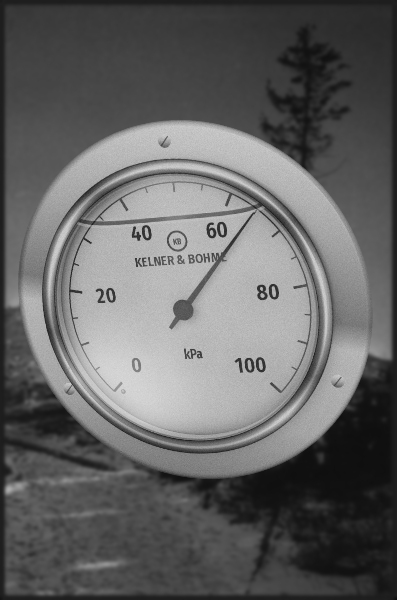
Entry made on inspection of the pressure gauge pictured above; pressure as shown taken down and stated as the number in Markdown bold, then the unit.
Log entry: **65** kPa
